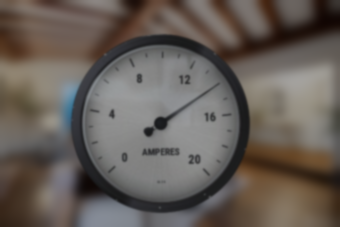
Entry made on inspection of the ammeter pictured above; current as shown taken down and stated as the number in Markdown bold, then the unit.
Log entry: **14** A
